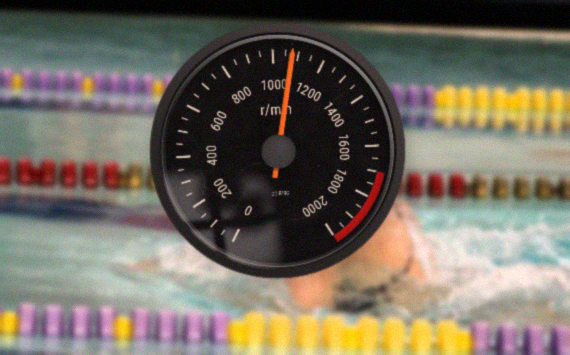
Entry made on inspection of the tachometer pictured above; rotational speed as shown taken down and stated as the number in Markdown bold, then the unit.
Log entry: **1075** rpm
